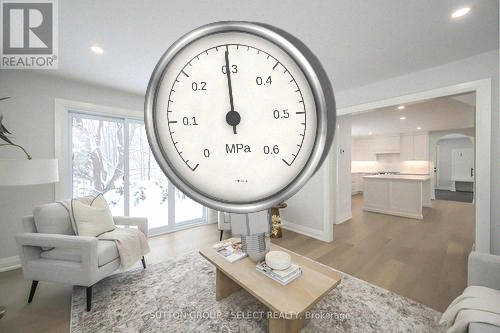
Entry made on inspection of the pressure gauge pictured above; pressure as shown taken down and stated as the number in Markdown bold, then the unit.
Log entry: **0.3** MPa
